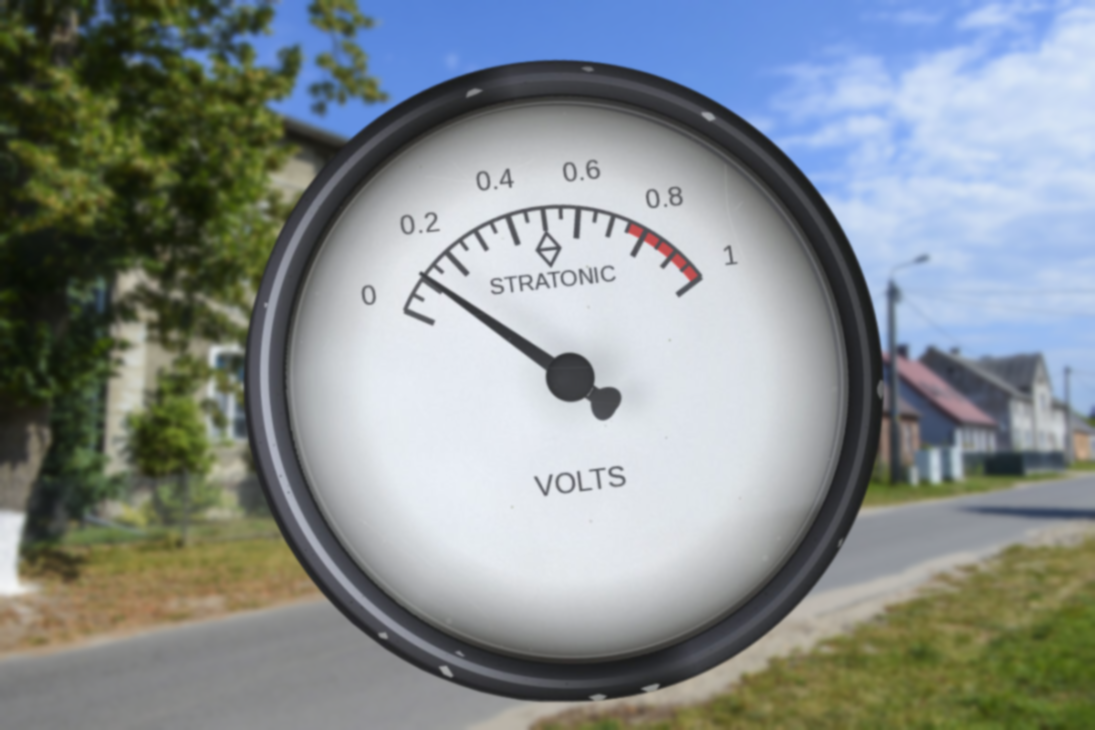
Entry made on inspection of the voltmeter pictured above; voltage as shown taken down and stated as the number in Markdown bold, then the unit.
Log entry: **0.1** V
